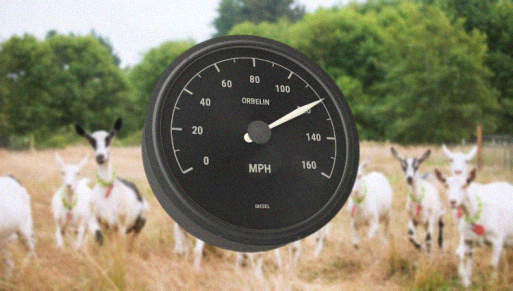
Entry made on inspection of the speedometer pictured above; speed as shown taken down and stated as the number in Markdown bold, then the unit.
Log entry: **120** mph
